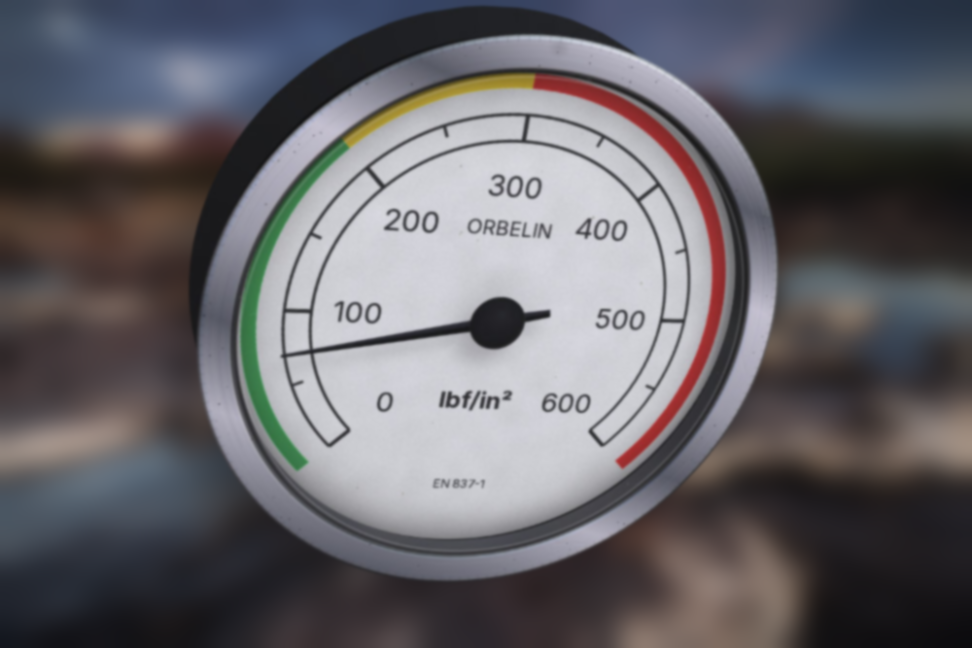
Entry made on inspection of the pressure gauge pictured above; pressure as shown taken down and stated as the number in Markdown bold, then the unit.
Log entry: **75** psi
